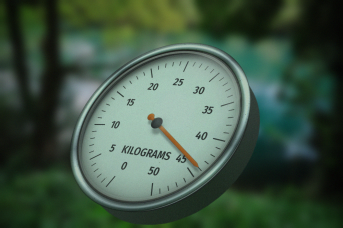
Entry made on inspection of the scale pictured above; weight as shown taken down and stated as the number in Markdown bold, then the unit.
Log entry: **44** kg
